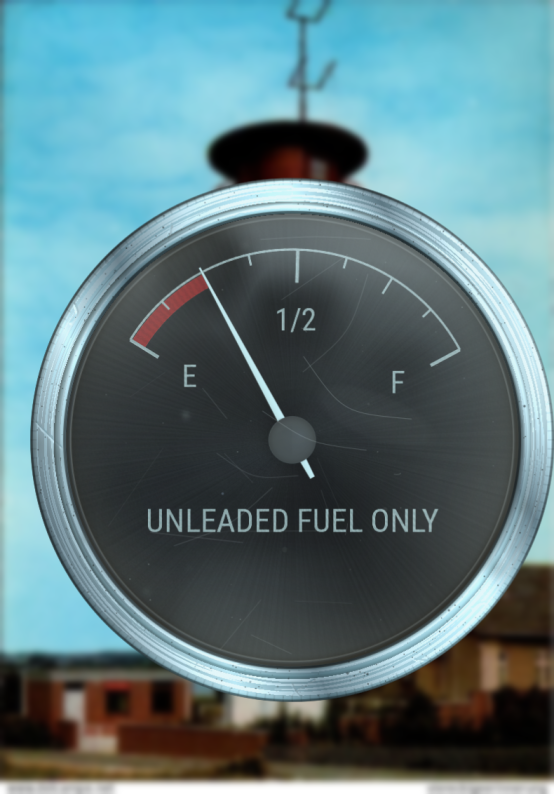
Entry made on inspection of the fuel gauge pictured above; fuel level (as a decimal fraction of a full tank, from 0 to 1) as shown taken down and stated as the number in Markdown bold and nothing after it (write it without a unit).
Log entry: **0.25**
